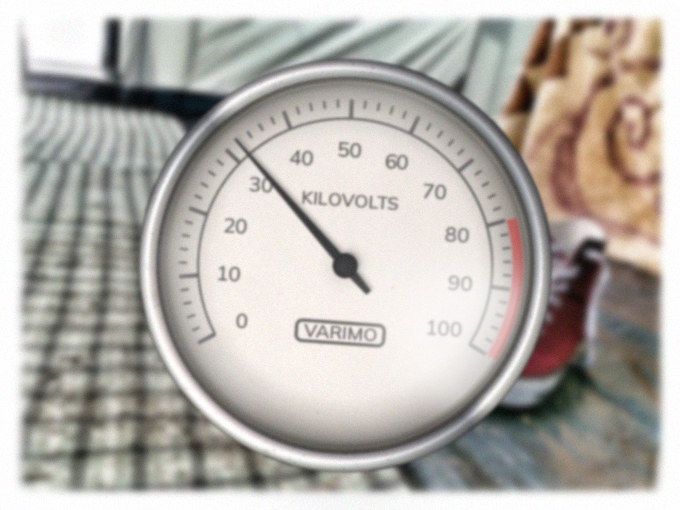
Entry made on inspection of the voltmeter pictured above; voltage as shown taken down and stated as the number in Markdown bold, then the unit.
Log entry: **32** kV
